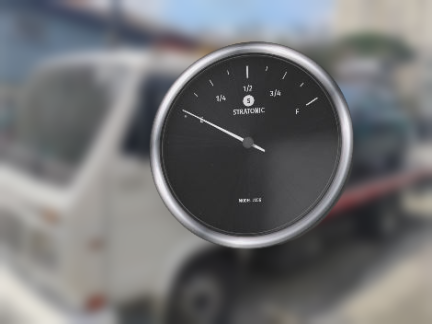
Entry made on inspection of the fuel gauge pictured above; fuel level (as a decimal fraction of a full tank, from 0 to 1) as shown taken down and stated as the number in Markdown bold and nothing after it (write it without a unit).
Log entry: **0**
